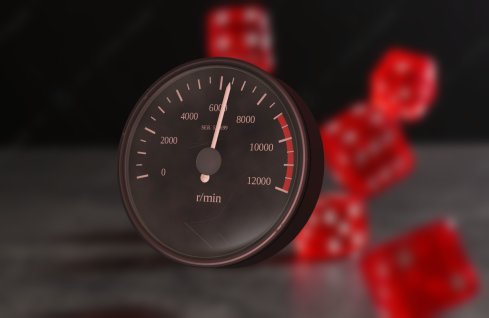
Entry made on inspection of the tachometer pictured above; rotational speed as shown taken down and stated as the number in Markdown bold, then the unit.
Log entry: **6500** rpm
